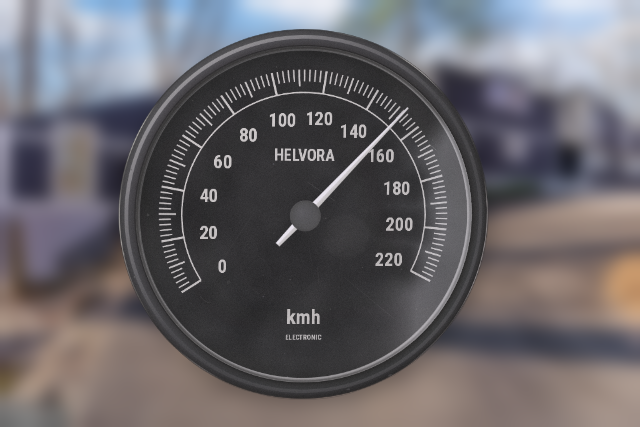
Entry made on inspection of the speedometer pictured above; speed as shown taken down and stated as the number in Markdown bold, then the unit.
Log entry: **152** km/h
